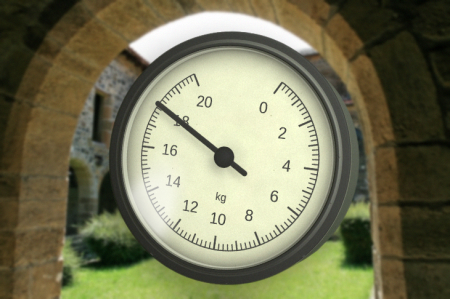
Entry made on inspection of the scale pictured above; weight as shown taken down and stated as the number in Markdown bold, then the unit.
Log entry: **18** kg
